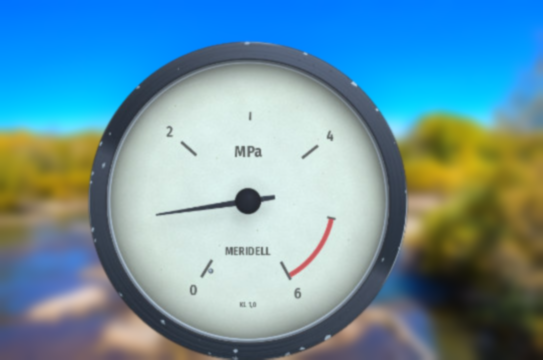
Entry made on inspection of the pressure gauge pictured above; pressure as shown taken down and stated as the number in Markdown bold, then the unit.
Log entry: **1** MPa
